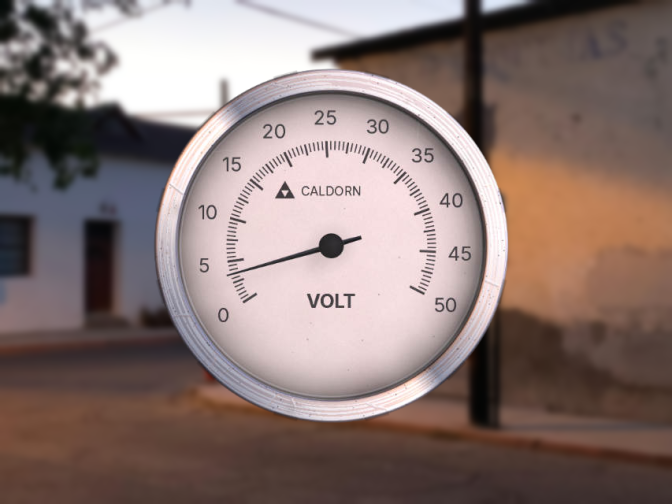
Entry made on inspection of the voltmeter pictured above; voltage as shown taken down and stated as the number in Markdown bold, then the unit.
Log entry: **3.5** V
